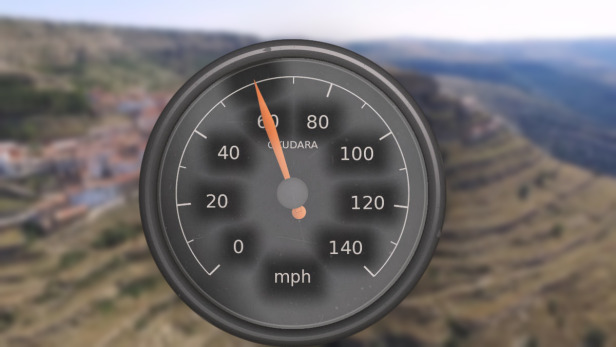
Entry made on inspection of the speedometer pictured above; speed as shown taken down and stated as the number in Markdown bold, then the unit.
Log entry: **60** mph
